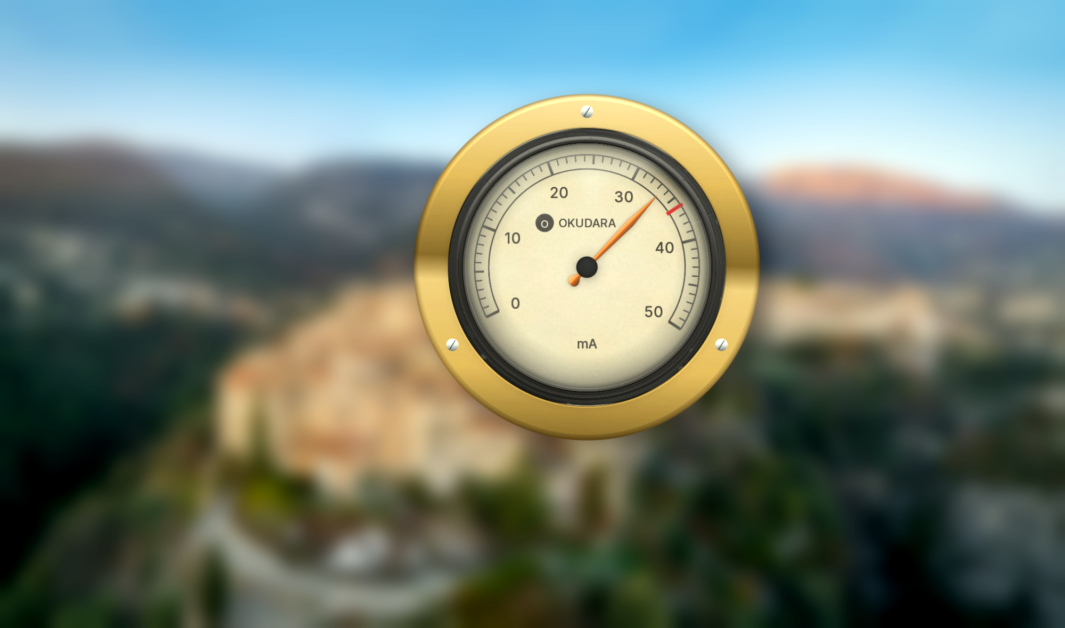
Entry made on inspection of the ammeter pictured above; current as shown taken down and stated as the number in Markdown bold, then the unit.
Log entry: **33.5** mA
